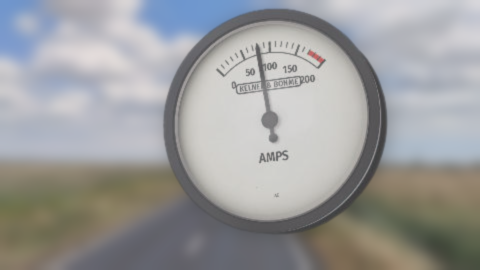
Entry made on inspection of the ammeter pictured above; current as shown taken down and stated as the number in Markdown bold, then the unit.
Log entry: **80** A
